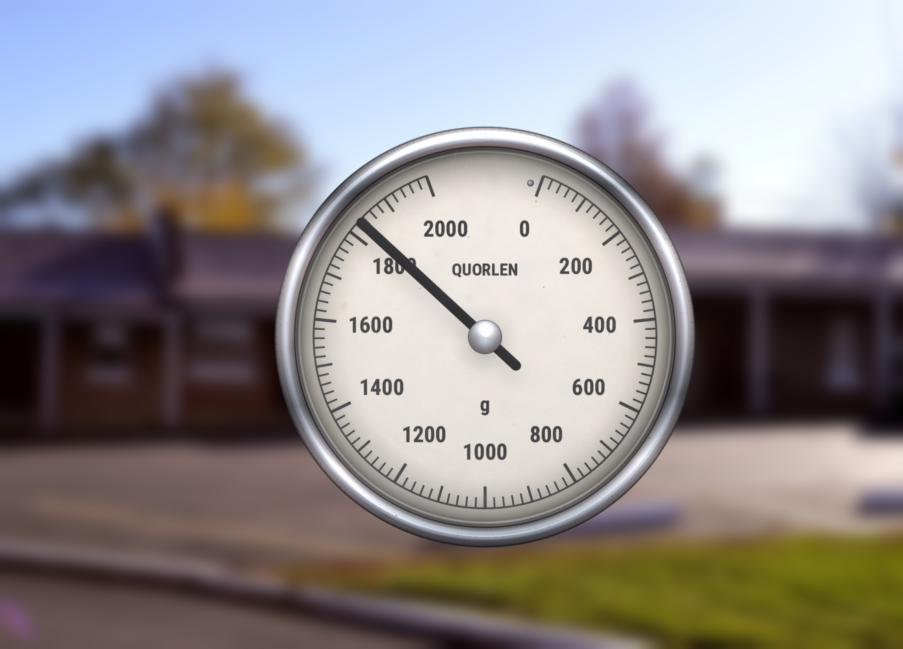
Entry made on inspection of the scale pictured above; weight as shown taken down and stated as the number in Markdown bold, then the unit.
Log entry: **1830** g
